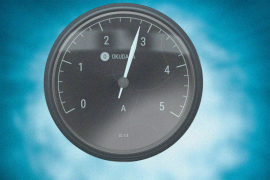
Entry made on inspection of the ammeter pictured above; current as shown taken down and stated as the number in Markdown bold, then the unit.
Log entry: **2.8** A
